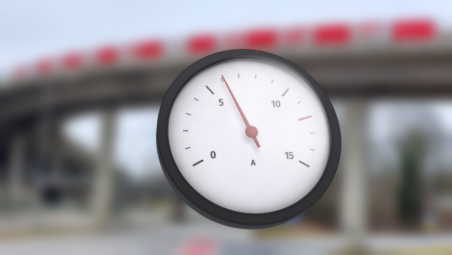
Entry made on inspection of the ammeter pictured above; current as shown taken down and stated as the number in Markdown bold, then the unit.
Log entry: **6** A
